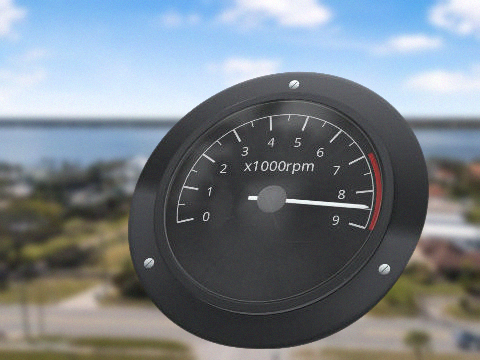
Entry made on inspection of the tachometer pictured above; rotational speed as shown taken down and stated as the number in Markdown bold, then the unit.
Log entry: **8500** rpm
